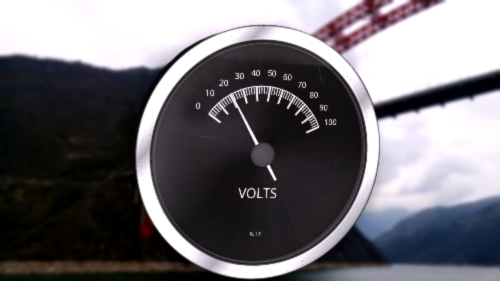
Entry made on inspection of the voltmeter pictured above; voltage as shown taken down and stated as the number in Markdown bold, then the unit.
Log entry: **20** V
